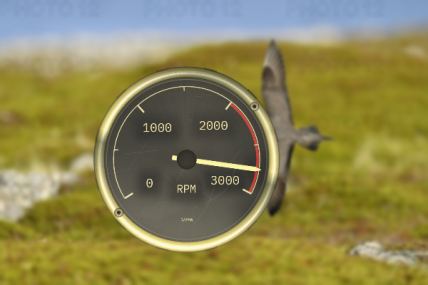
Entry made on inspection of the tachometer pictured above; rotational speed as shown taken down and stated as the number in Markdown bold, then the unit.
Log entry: **2750** rpm
